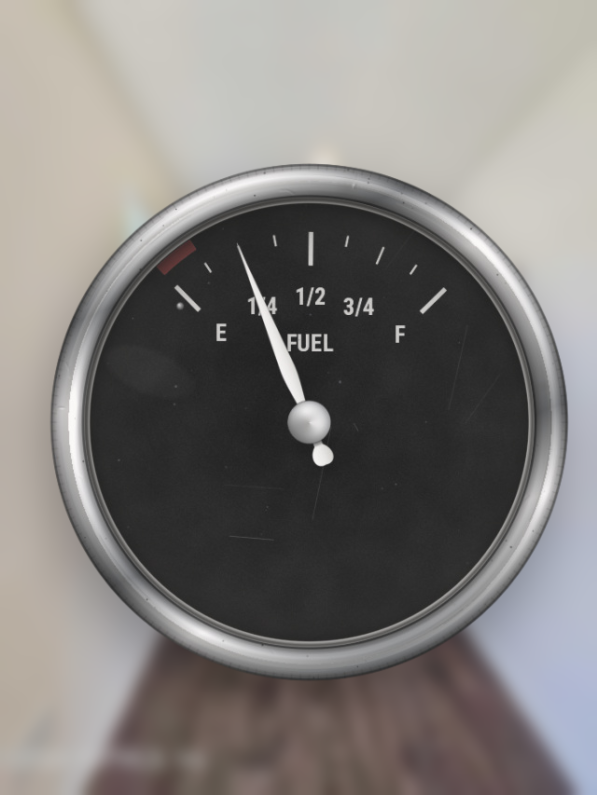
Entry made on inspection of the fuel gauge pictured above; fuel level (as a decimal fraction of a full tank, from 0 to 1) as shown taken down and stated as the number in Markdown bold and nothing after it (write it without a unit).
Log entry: **0.25**
